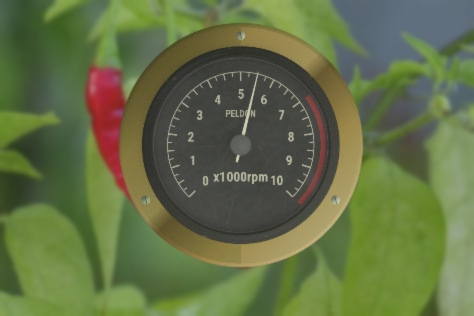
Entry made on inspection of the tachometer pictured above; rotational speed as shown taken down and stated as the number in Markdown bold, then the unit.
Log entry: **5500** rpm
